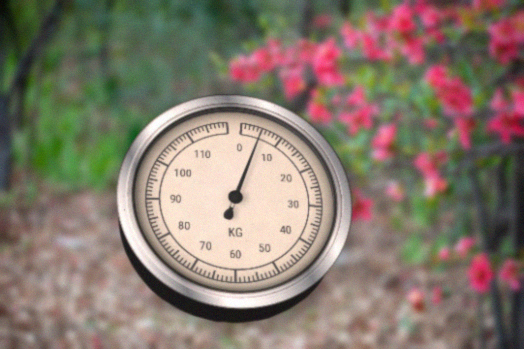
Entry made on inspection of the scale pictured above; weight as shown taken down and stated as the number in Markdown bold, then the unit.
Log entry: **5** kg
